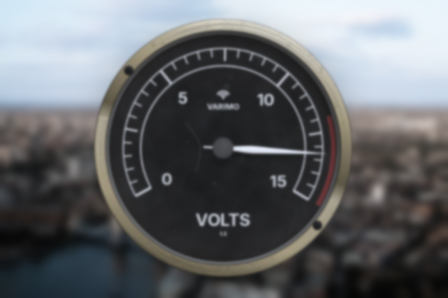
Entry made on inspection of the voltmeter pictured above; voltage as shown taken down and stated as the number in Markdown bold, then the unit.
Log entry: **13.25** V
